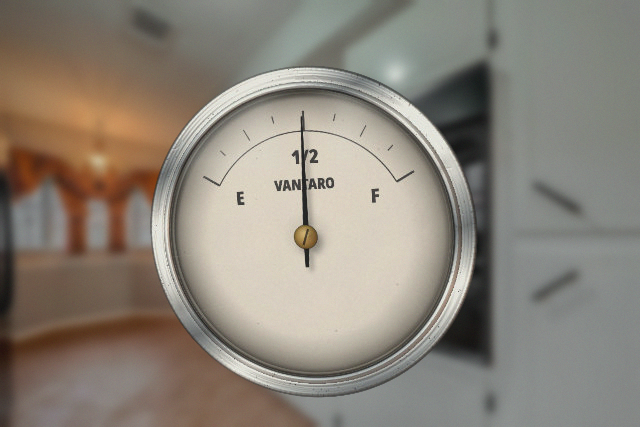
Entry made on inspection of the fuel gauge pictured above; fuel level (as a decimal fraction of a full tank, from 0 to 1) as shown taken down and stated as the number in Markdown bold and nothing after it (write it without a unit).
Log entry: **0.5**
